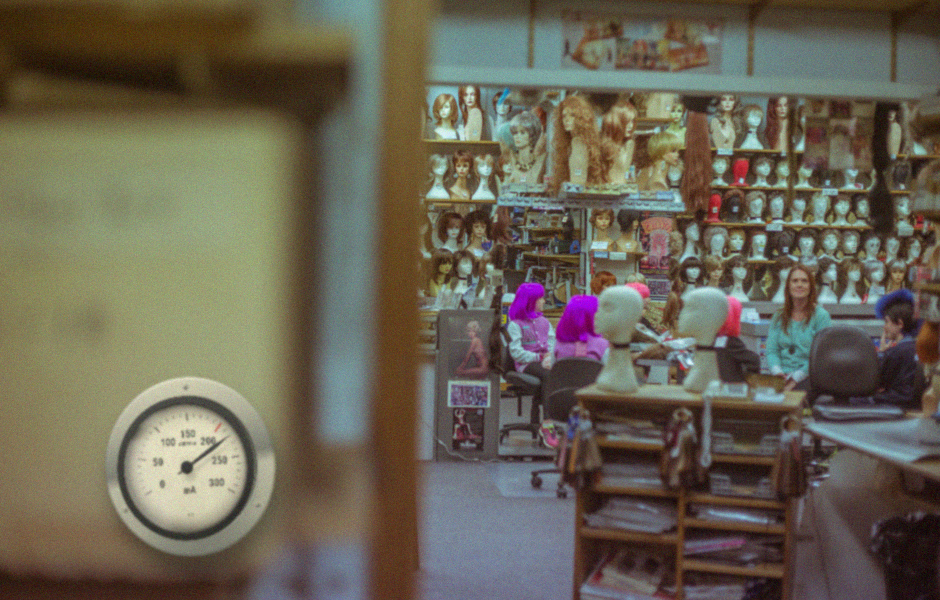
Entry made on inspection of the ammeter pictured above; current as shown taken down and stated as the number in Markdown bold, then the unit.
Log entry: **220** mA
